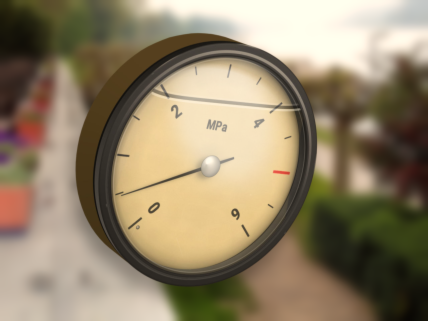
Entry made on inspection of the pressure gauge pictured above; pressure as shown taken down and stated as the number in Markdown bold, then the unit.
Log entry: **0.5** MPa
